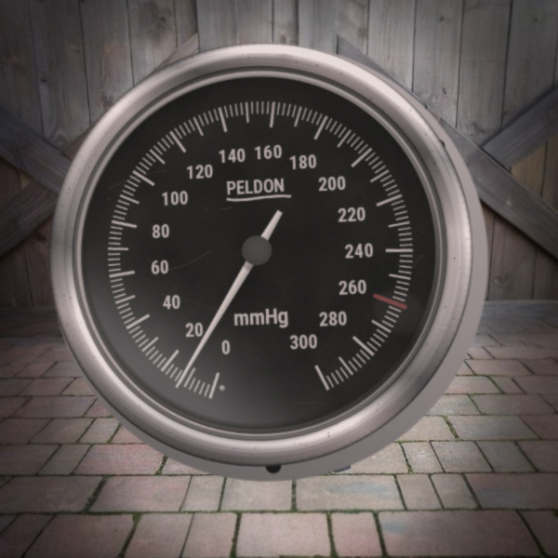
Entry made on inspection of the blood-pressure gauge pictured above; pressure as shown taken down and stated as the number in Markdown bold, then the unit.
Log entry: **12** mmHg
